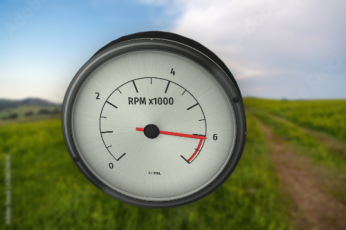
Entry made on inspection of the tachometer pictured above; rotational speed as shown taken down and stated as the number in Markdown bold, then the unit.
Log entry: **6000** rpm
